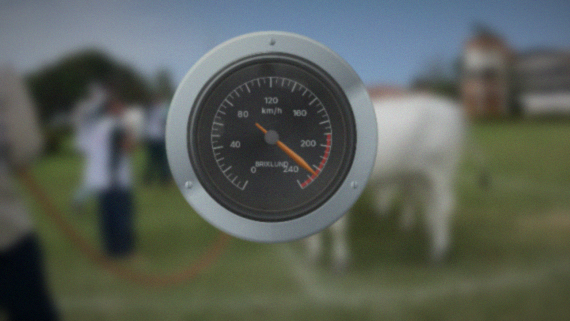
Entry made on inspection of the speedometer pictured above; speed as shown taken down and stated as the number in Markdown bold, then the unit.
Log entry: **225** km/h
